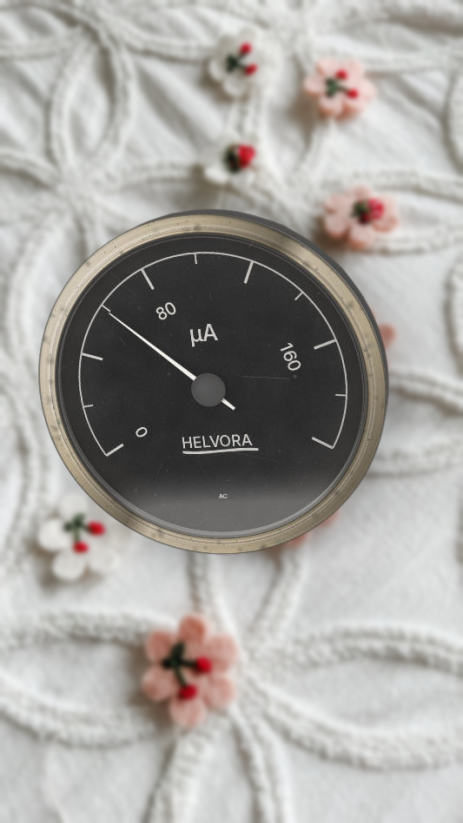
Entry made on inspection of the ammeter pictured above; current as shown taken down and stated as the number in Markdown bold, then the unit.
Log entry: **60** µA
